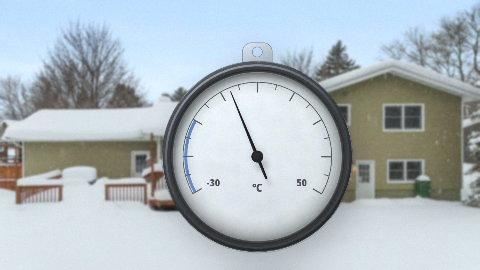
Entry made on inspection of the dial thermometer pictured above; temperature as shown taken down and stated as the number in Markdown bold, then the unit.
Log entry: **2.5** °C
